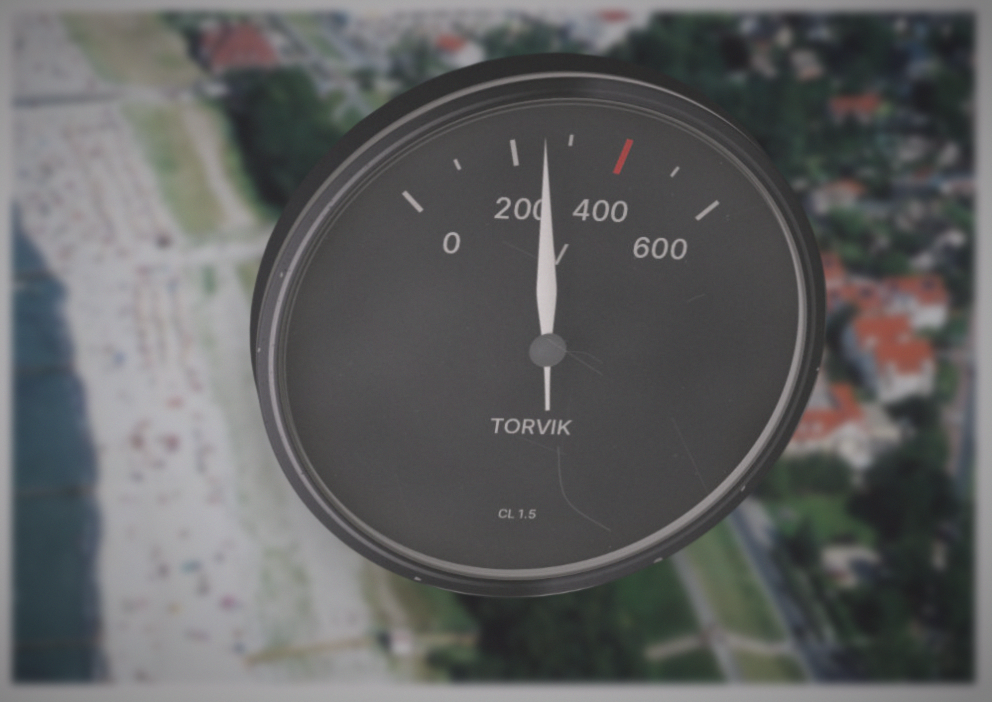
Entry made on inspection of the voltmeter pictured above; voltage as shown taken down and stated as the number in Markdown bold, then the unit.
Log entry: **250** V
